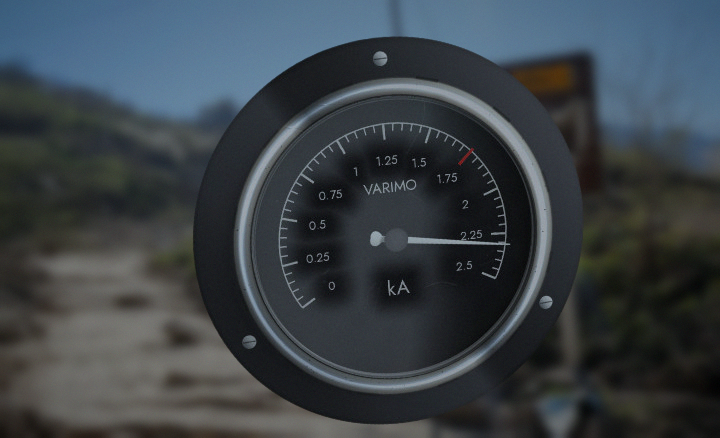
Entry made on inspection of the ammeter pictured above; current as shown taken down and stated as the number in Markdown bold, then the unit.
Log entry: **2.3** kA
